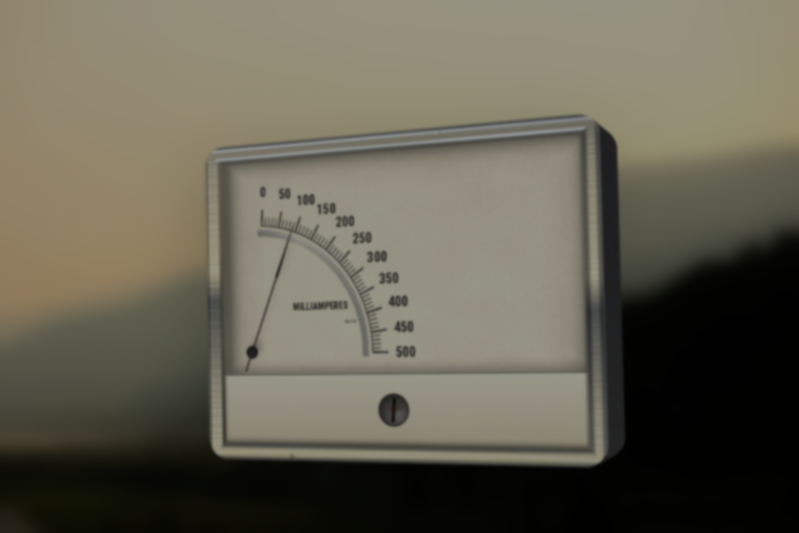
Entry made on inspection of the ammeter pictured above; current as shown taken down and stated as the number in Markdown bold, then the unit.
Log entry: **100** mA
